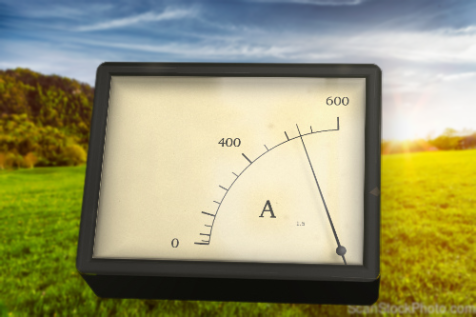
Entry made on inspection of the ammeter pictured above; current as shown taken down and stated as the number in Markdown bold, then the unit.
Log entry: **525** A
